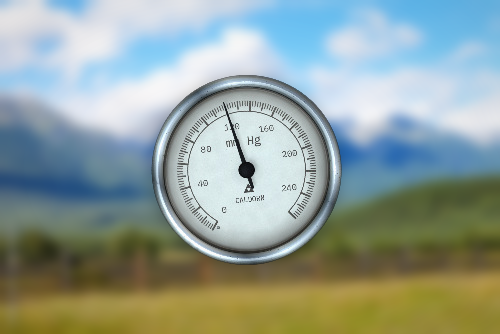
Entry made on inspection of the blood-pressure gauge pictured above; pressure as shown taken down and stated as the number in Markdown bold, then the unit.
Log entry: **120** mmHg
